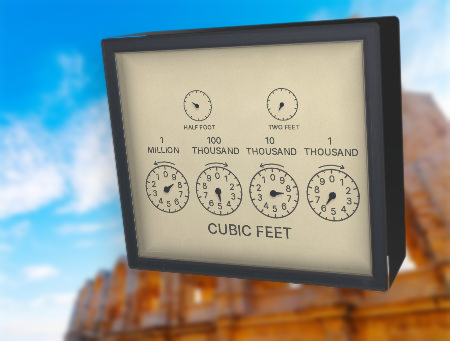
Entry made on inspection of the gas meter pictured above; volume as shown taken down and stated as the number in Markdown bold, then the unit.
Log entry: **847600** ft³
